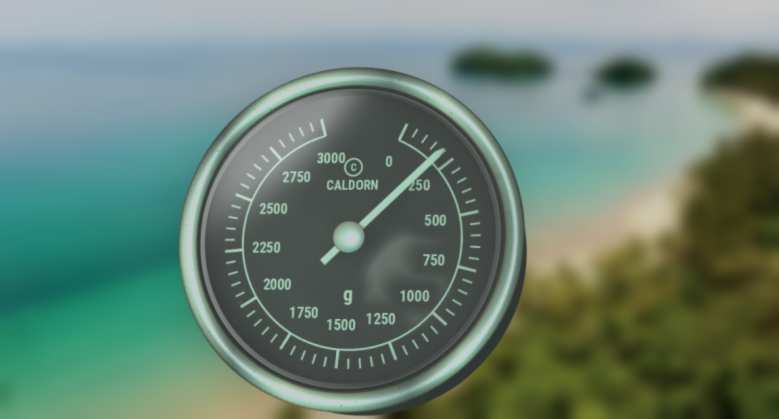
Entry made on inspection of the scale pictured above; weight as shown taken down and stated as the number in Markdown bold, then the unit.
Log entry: **200** g
